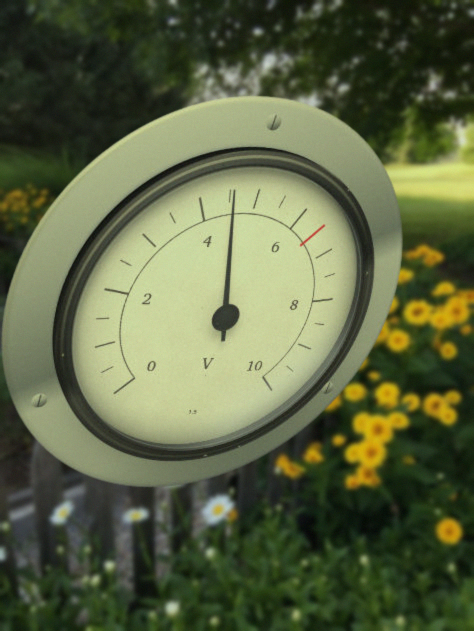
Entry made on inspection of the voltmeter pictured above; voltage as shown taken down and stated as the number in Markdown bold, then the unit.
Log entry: **4.5** V
